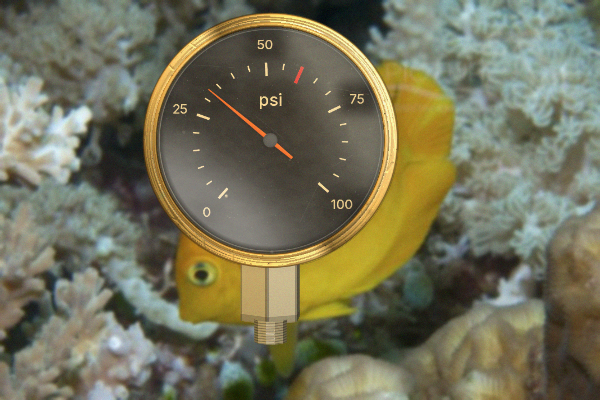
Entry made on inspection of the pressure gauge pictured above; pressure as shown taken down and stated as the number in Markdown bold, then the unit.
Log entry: **32.5** psi
